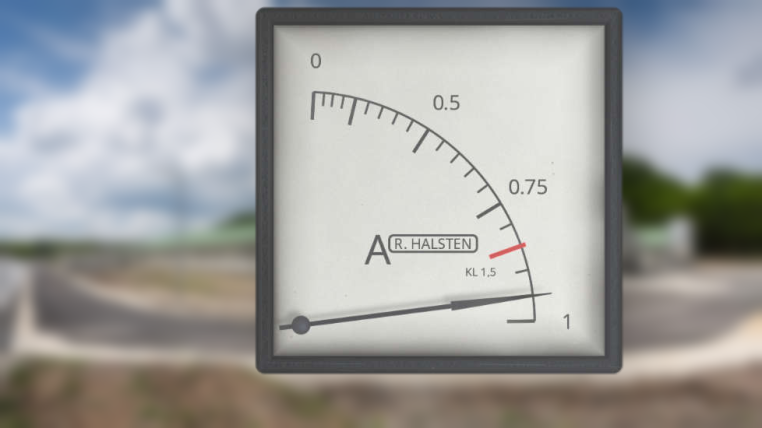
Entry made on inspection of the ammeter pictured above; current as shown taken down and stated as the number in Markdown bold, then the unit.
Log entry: **0.95** A
